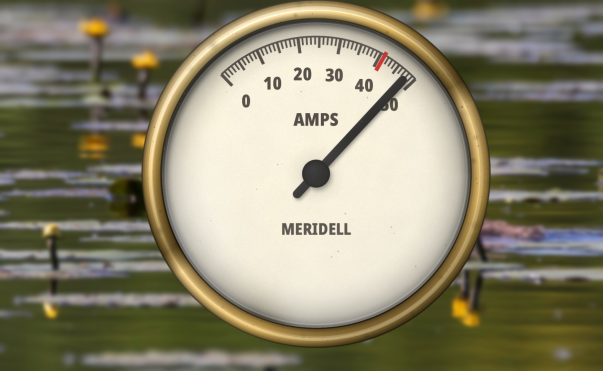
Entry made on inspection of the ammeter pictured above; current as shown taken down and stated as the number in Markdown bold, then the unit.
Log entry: **48** A
